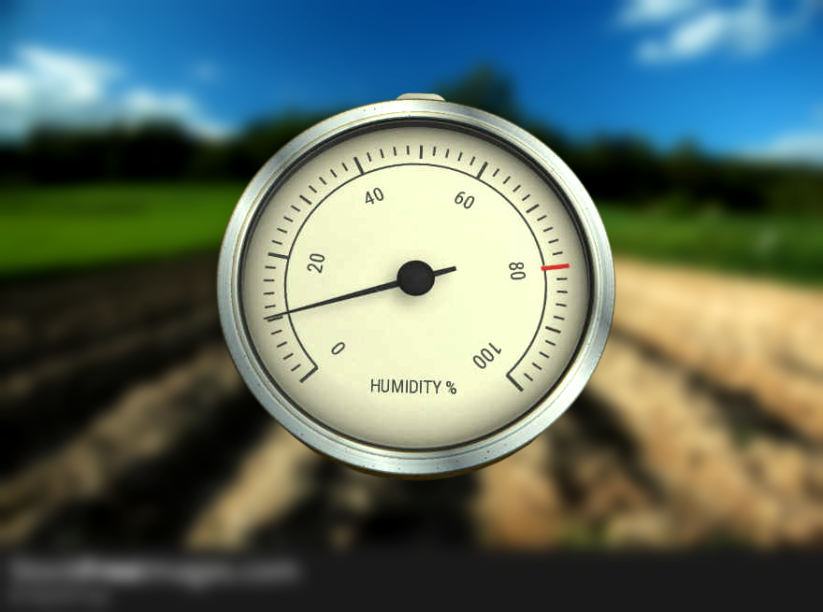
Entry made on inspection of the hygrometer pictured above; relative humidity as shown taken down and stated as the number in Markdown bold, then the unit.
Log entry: **10** %
